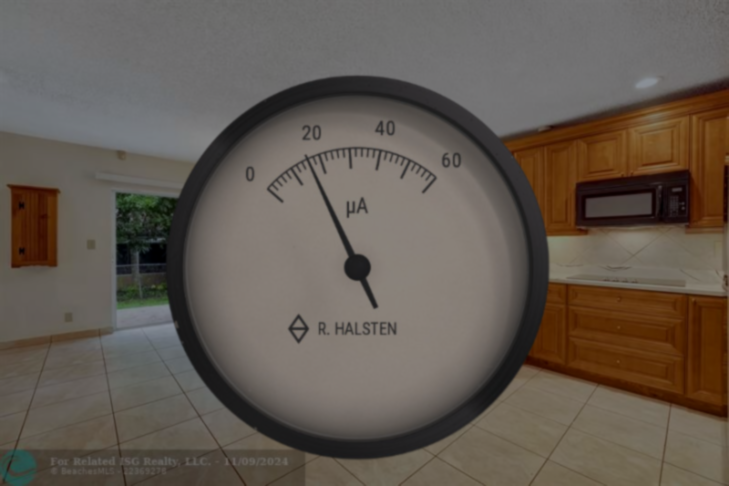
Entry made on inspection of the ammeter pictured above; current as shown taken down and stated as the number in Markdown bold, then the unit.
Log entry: **16** µA
